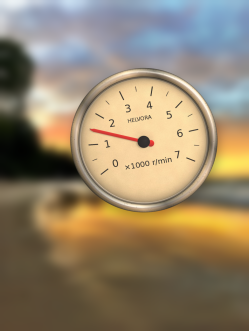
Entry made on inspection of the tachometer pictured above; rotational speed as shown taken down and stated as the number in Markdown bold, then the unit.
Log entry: **1500** rpm
